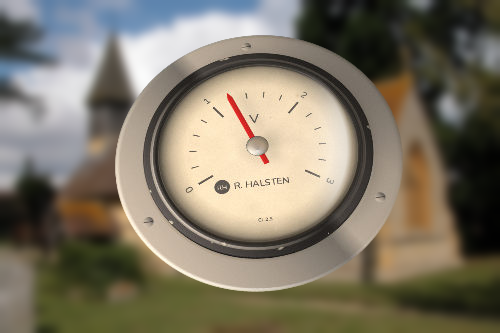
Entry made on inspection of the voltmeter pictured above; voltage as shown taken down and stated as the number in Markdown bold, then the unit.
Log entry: **1.2** V
